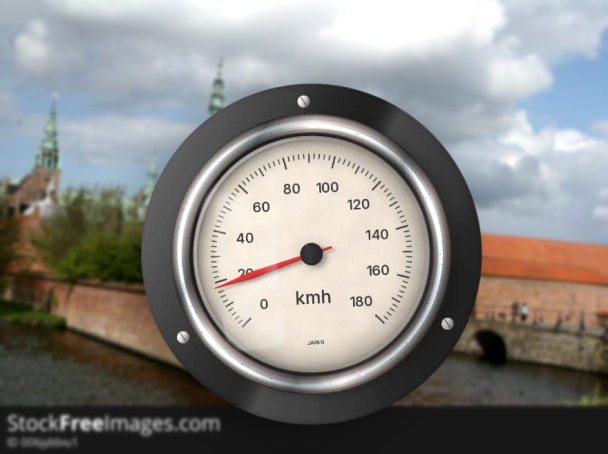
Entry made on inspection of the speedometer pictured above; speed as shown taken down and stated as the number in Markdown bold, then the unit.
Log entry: **18** km/h
